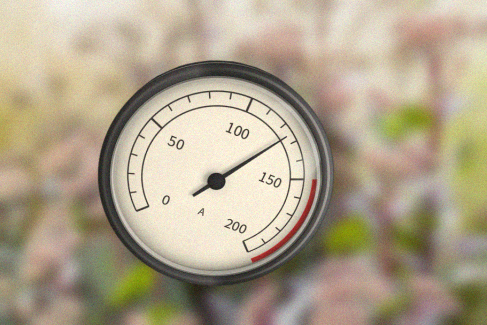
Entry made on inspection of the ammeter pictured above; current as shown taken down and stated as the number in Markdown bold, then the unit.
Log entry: **125** A
